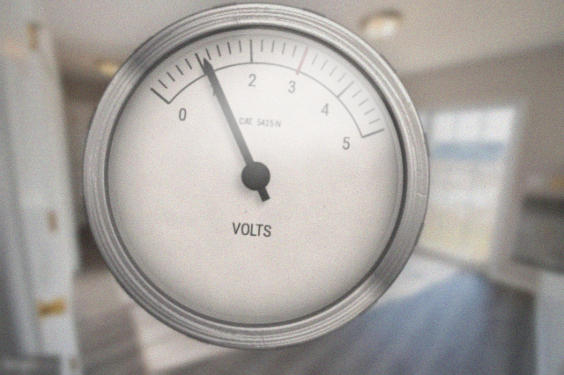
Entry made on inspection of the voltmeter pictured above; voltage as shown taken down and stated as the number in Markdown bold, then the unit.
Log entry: **1.1** V
